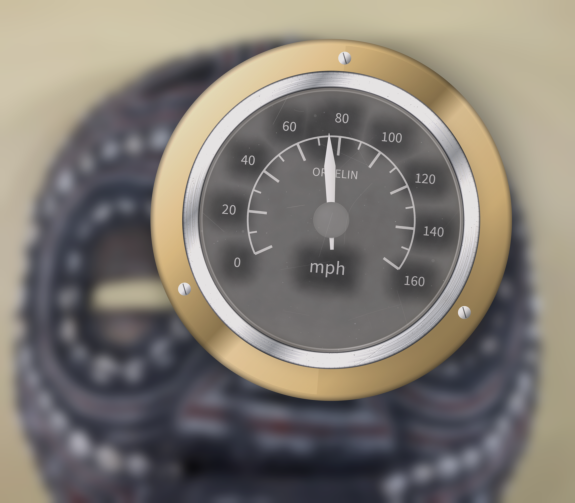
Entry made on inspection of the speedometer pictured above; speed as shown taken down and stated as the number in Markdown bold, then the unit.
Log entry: **75** mph
